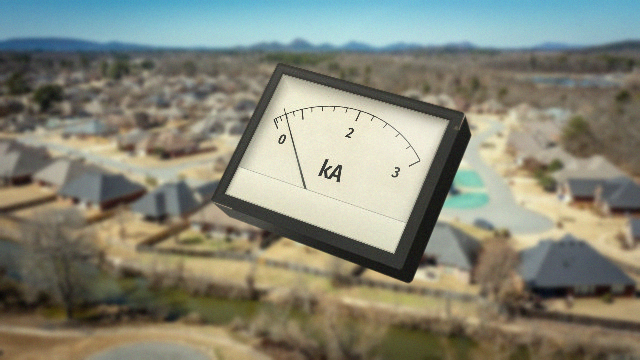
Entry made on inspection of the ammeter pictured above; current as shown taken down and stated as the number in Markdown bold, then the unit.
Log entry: **0.6** kA
